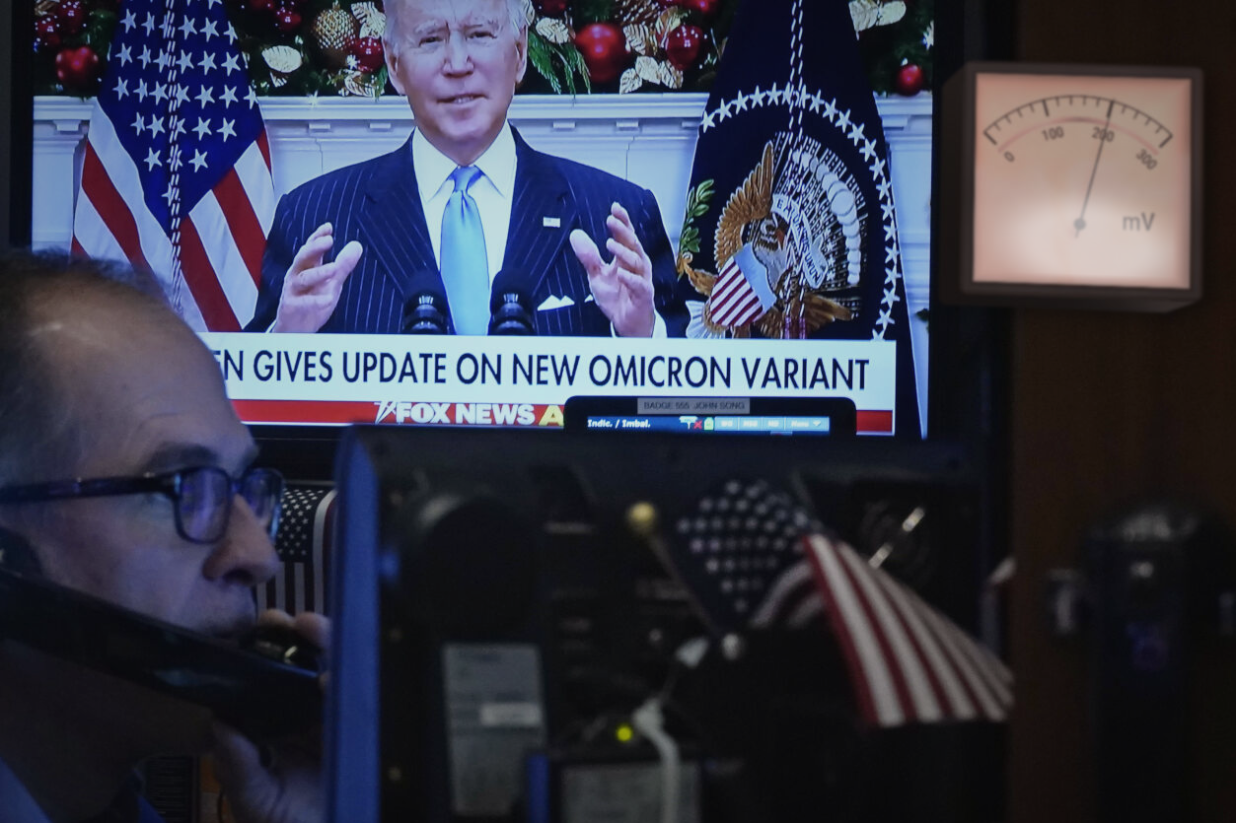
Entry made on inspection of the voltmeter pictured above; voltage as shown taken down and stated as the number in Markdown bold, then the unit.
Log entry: **200** mV
